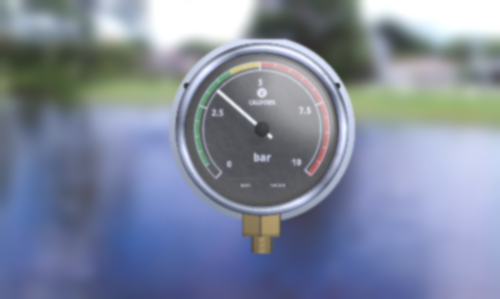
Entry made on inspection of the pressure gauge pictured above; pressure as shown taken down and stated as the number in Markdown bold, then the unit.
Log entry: **3.25** bar
